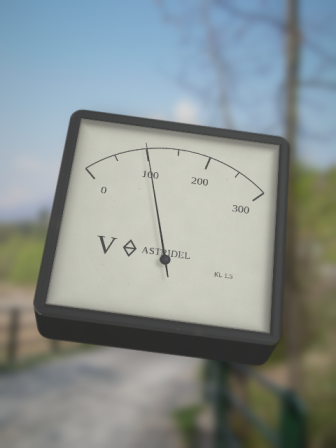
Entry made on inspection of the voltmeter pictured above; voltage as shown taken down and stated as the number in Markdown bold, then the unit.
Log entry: **100** V
